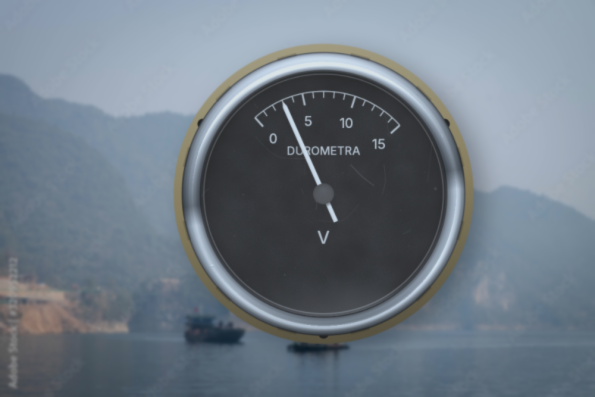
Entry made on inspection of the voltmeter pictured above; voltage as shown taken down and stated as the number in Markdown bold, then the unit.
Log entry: **3** V
